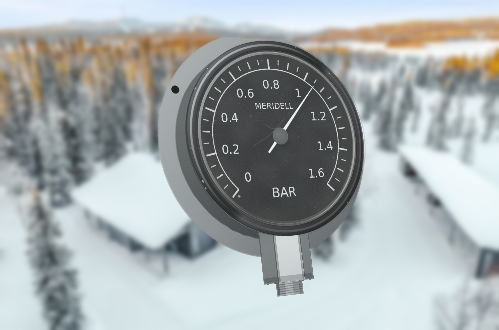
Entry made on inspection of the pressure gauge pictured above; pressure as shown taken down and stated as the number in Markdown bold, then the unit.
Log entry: **1.05** bar
